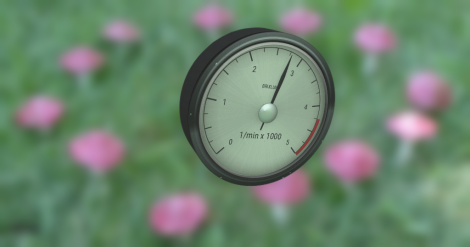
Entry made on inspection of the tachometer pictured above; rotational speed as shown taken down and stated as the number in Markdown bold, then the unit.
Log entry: **2750** rpm
